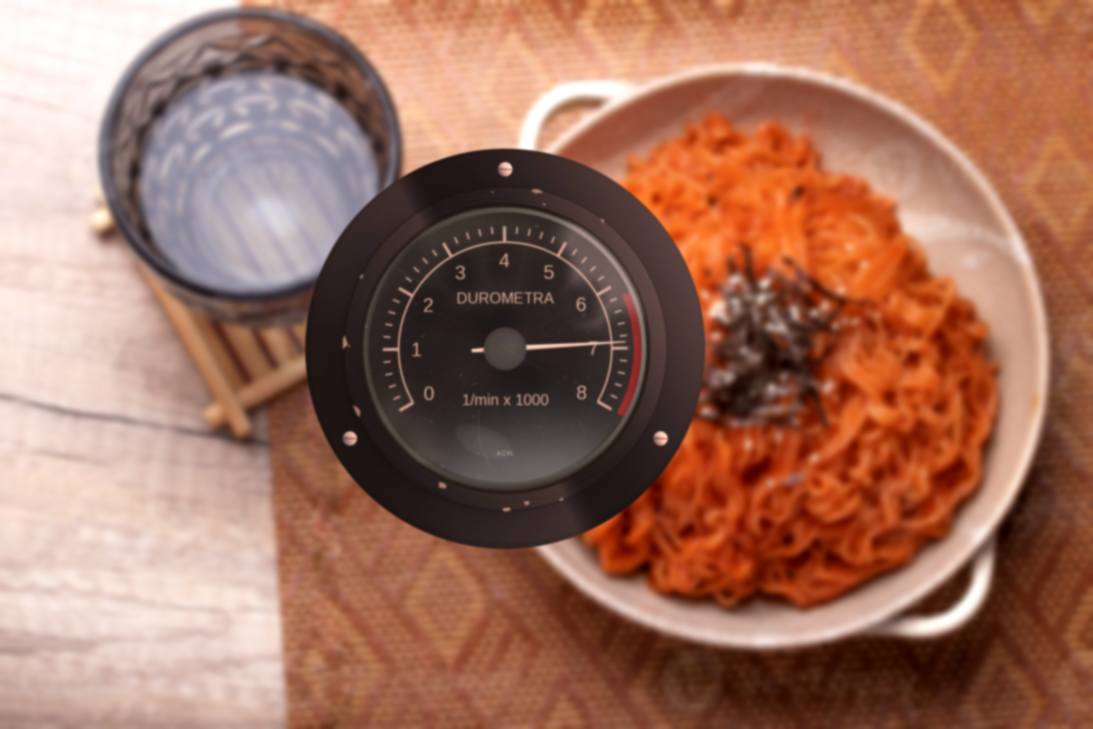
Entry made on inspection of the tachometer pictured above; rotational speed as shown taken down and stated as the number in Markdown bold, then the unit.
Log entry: **6900** rpm
